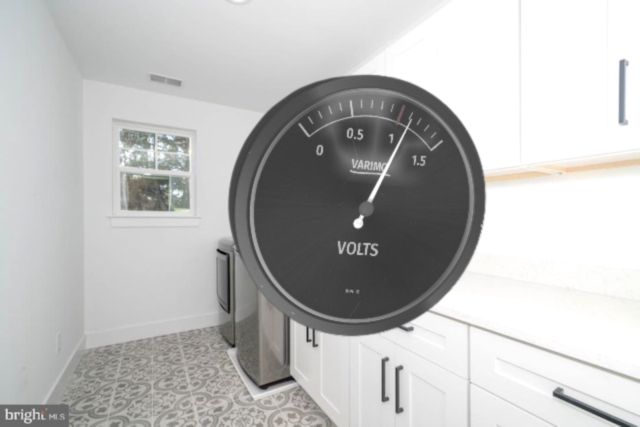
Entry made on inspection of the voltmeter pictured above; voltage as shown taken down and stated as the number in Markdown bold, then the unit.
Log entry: **1.1** V
